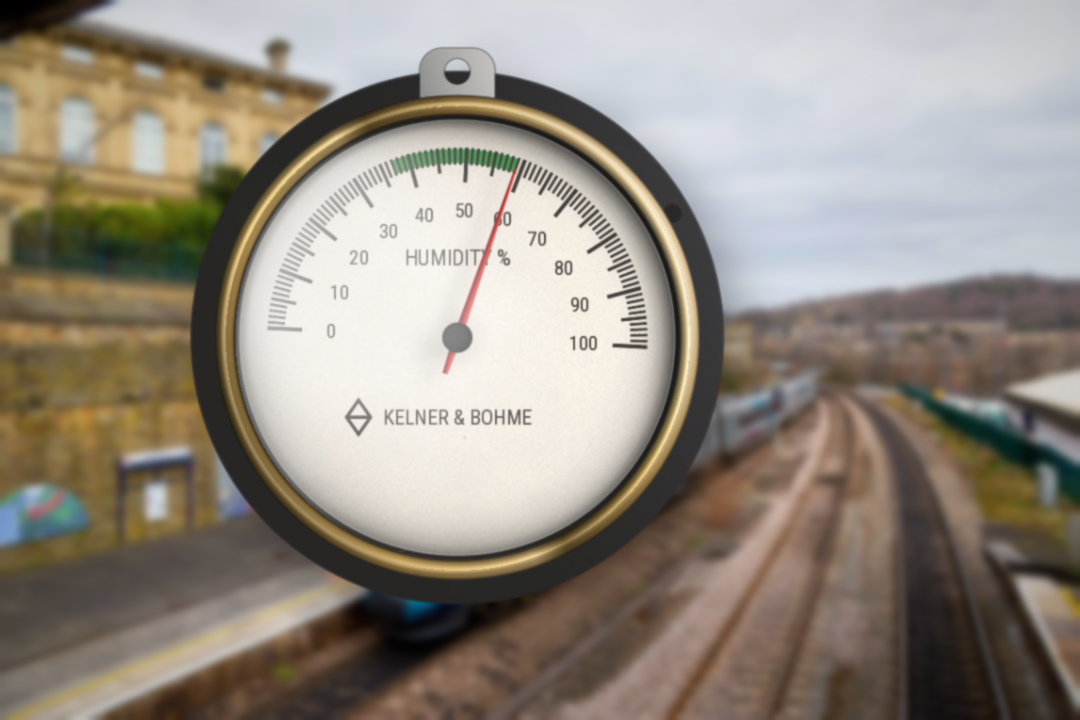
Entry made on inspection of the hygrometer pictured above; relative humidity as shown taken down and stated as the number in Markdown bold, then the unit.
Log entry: **59** %
